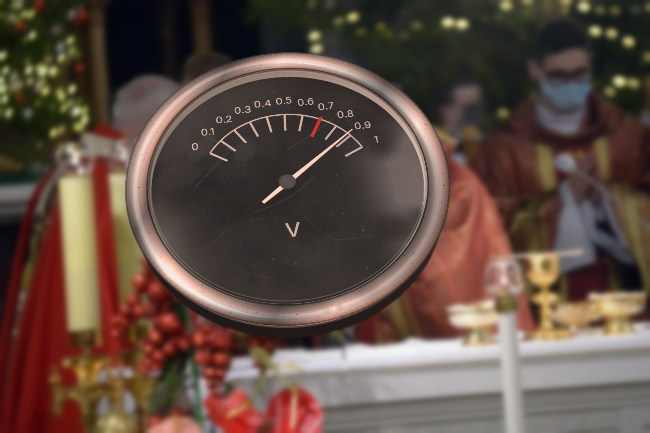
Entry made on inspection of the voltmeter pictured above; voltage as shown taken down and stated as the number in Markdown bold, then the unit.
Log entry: **0.9** V
